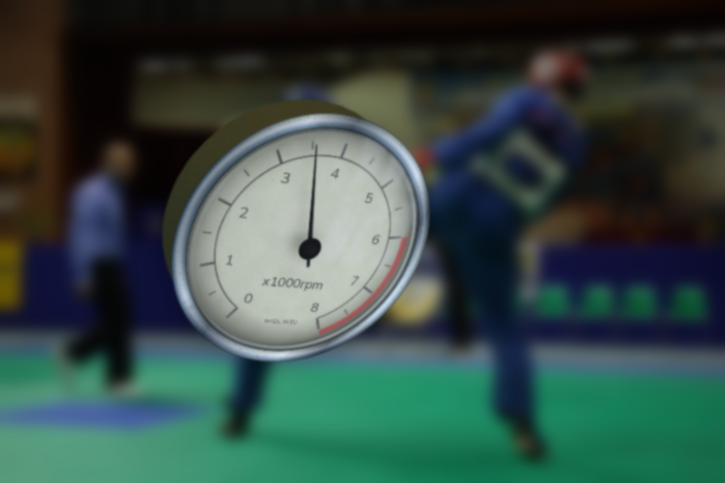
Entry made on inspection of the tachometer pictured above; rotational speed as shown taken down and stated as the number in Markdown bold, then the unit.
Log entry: **3500** rpm
